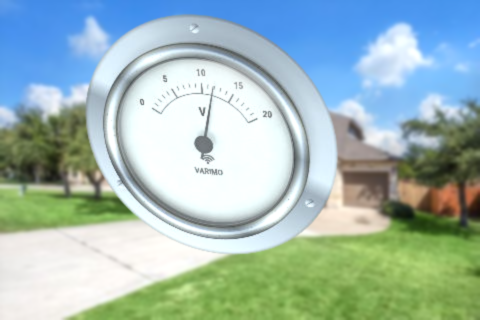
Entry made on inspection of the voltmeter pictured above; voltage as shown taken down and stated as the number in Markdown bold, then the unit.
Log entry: **12** V
